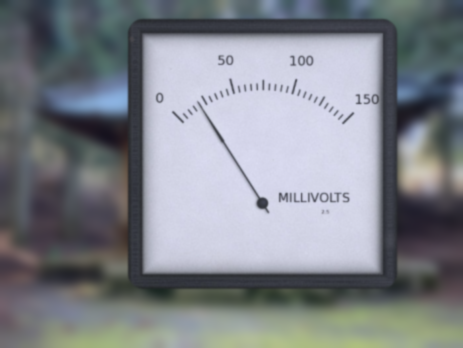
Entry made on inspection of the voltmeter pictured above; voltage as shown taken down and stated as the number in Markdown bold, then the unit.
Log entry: **20** mV
